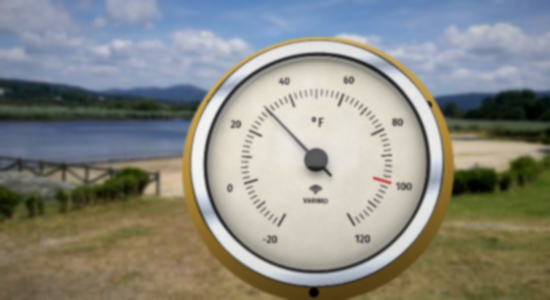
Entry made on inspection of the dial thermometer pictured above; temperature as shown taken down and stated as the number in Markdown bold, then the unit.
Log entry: **30** °F
